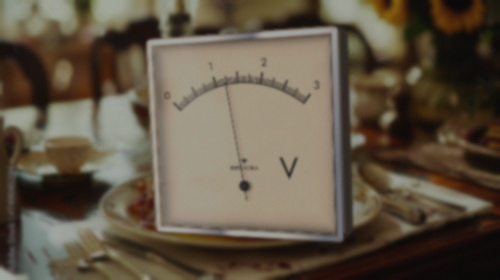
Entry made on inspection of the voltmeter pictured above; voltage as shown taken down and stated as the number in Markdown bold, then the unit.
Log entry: **1.25** V
